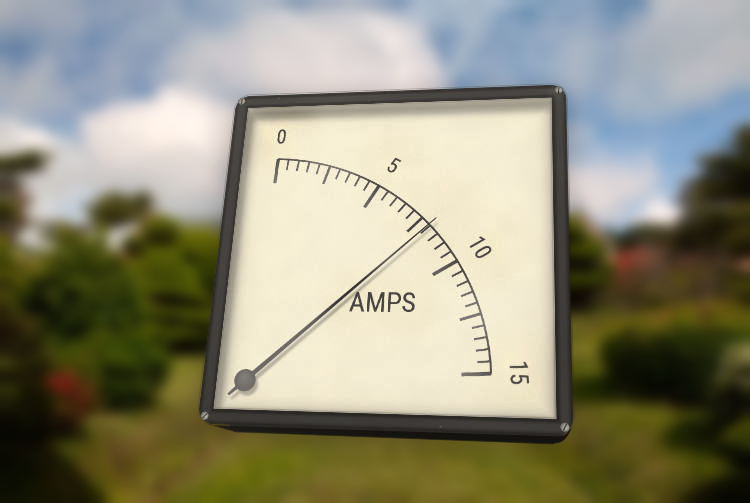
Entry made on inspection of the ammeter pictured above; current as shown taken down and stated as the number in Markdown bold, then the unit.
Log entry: **8** A
